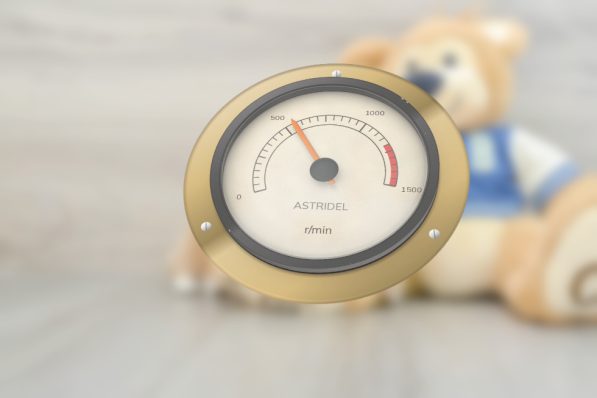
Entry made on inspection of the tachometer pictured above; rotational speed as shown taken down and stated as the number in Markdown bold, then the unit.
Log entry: **550** rpm
